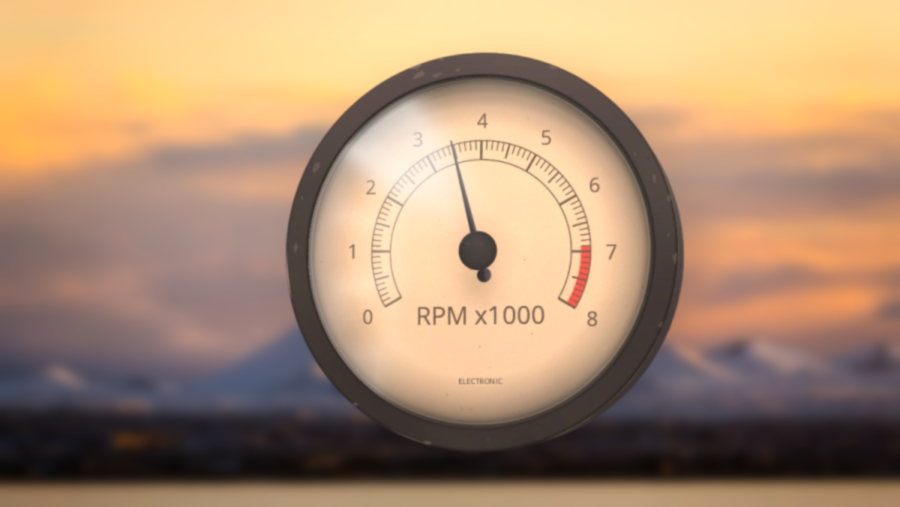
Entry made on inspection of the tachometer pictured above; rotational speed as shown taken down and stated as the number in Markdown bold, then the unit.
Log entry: **3500** rpm
